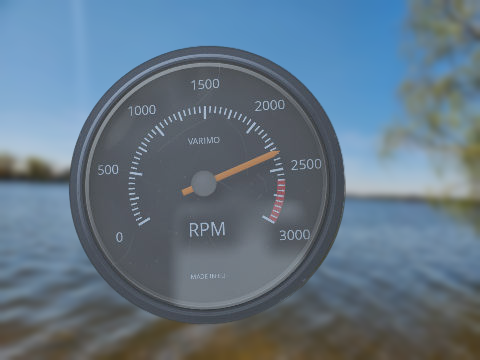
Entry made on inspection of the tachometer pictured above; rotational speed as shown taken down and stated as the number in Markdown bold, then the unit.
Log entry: **2350** rpm
